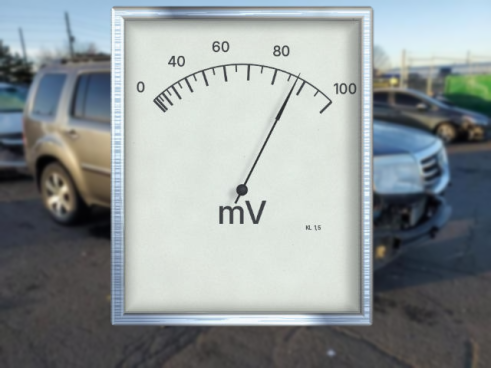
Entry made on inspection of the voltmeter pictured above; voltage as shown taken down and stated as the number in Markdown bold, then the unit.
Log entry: **87.5** mV
